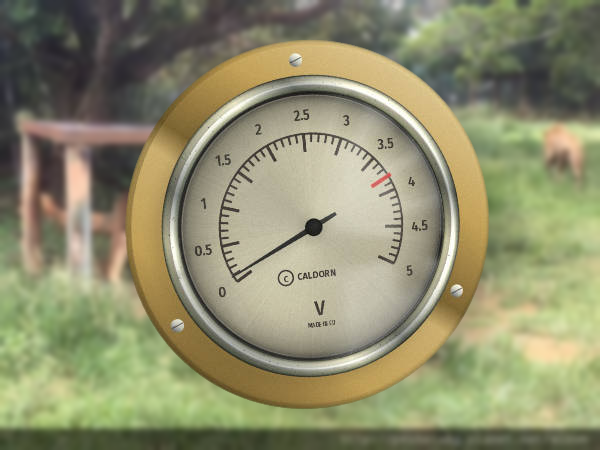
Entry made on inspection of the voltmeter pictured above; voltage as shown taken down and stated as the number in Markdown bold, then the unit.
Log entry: **0.1** V
